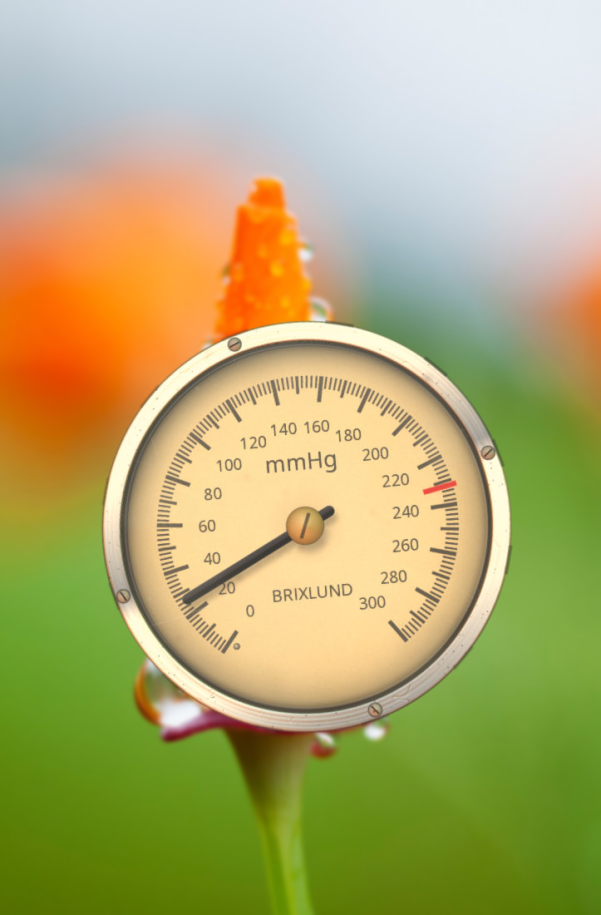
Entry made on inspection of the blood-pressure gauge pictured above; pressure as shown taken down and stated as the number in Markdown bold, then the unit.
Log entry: **26** mmHg
